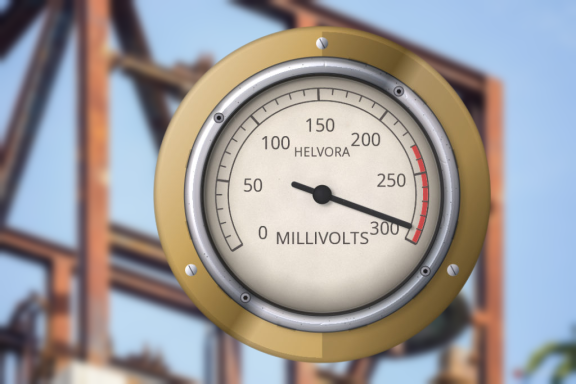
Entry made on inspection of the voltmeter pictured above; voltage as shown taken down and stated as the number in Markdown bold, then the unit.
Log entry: **290** mV
